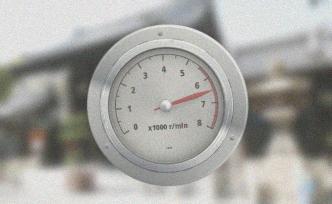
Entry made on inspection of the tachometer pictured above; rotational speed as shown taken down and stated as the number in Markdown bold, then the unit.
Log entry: **6500** rpm
